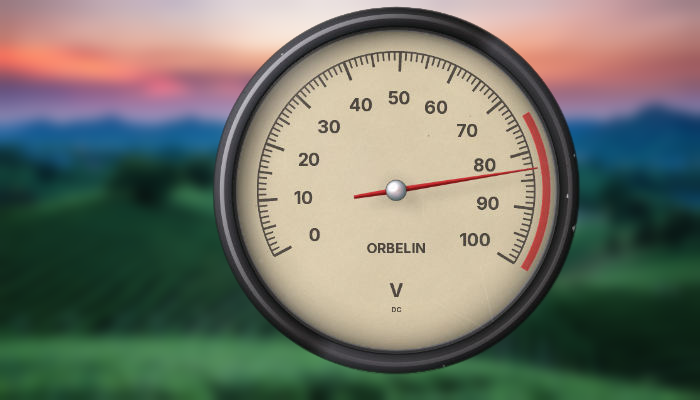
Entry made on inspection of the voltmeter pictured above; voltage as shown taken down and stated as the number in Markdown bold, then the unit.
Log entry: **83** V
